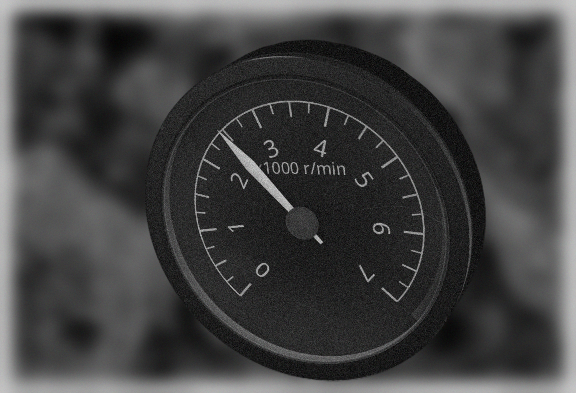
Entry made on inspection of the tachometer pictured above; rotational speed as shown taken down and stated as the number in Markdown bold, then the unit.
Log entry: **2500** rpm
